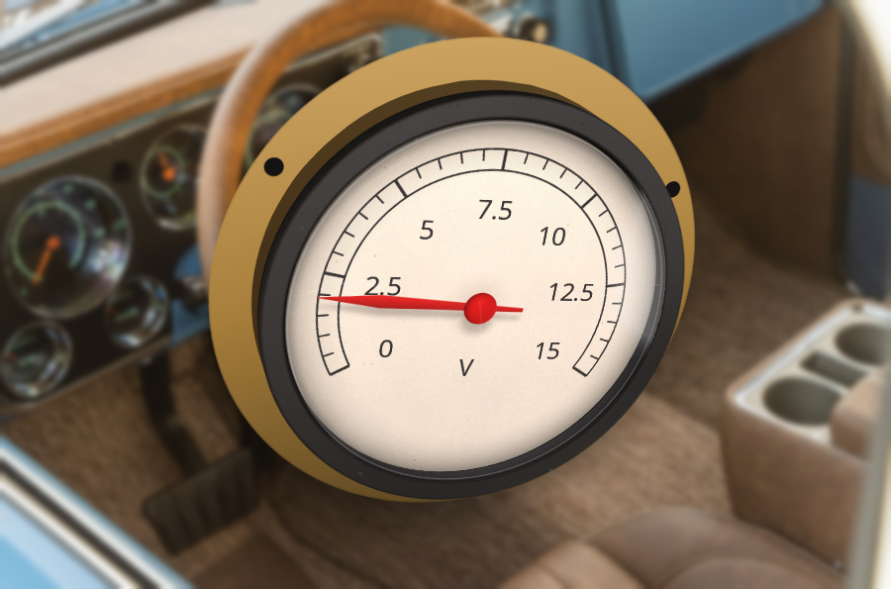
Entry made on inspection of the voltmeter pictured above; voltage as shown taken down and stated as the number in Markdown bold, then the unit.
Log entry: **2** V
